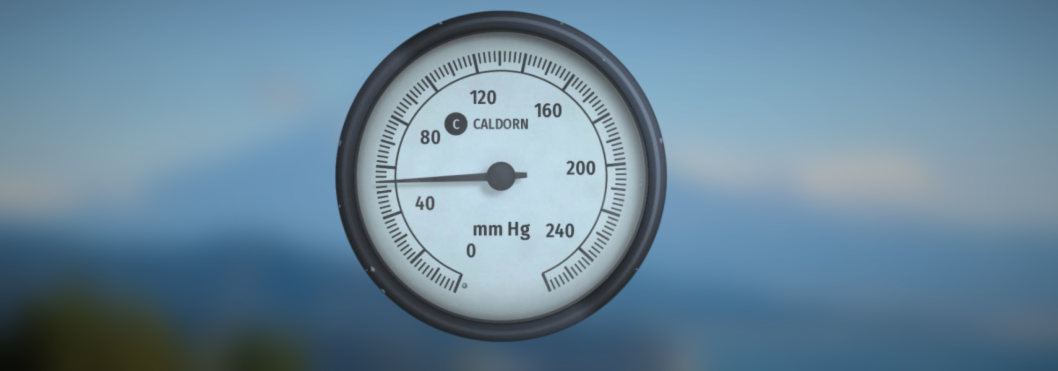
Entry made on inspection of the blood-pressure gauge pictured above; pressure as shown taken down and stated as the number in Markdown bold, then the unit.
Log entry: **54** mmHg
